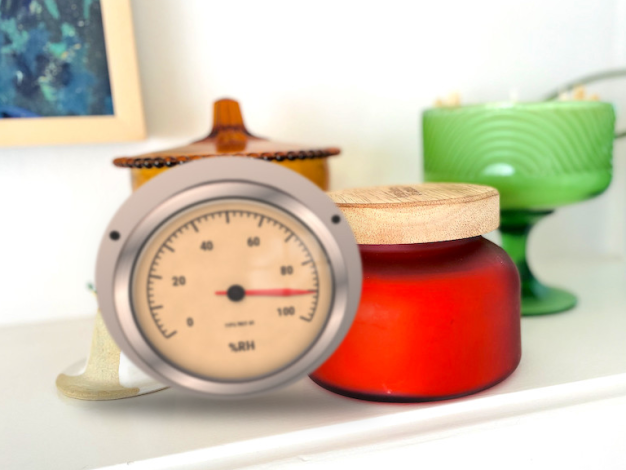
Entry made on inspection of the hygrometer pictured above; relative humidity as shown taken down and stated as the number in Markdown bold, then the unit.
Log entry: **90** %
